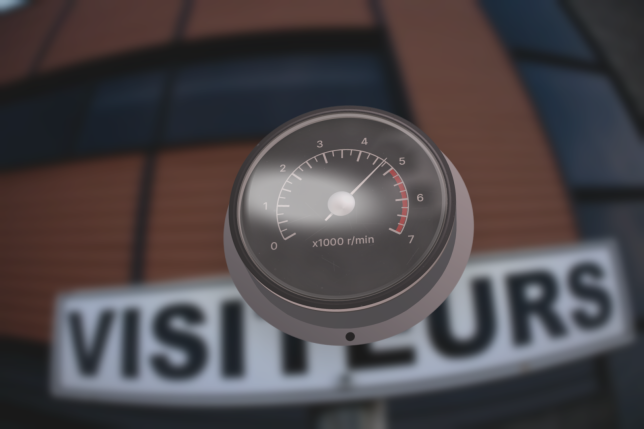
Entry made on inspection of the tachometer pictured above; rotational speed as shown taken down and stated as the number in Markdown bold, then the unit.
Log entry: **4750** rpm
